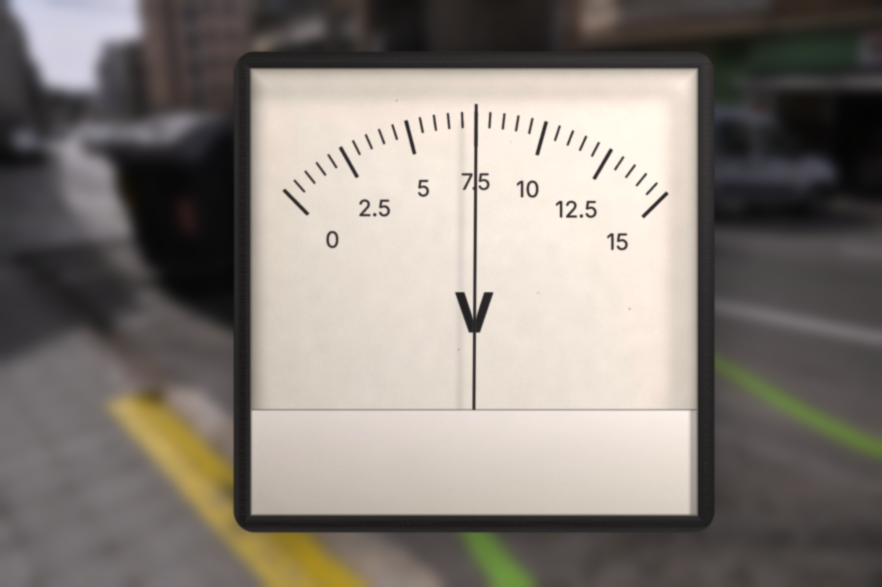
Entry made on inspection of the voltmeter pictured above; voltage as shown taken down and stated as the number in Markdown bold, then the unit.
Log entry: **7.5** V
